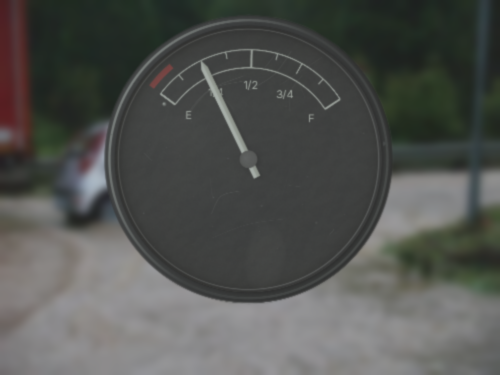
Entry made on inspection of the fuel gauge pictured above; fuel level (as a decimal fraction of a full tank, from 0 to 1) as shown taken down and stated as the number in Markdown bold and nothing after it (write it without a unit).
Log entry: **0.25**
